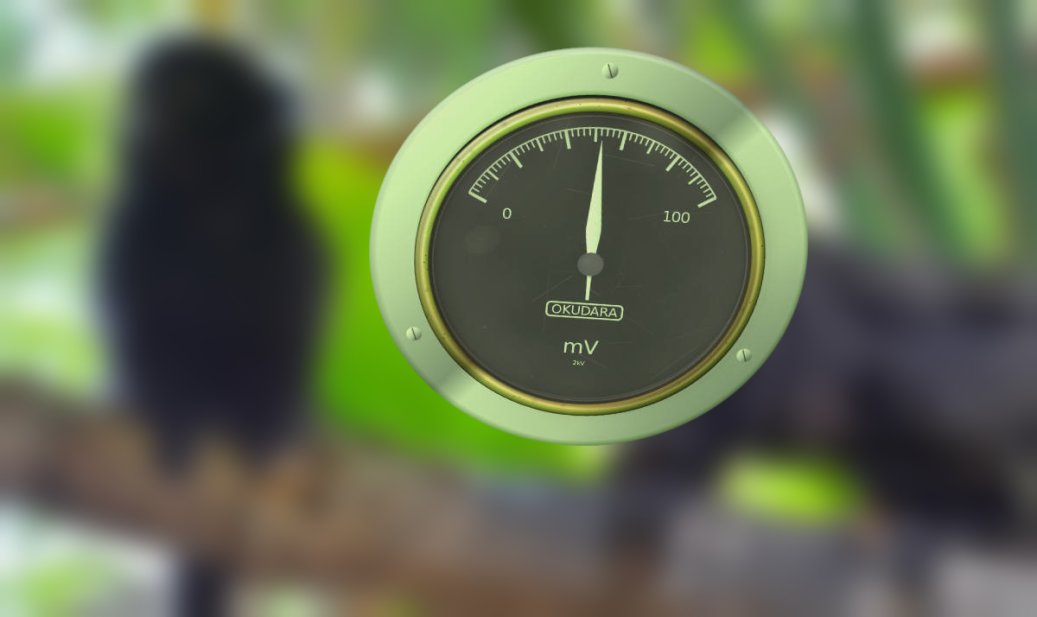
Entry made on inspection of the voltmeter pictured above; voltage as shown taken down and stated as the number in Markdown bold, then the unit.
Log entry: **52** mV
